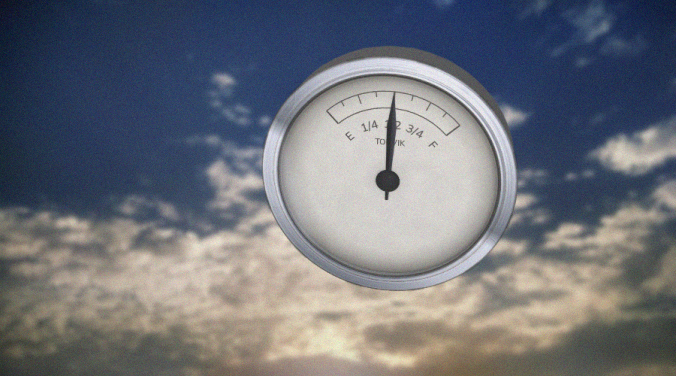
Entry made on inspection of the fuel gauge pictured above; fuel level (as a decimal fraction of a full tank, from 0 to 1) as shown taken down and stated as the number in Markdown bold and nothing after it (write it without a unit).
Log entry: **0.5**
